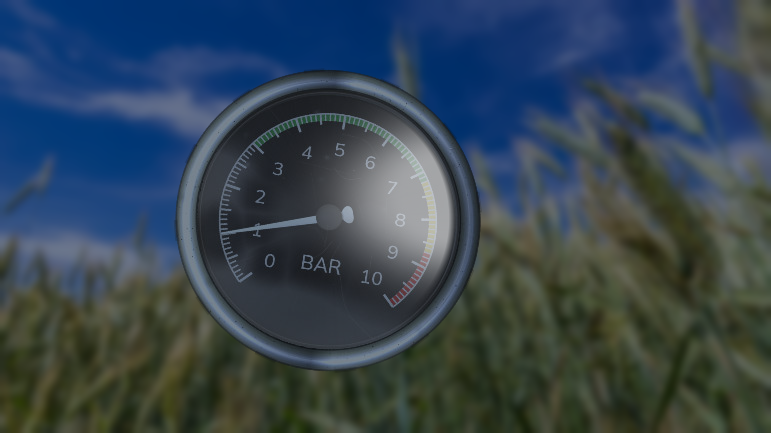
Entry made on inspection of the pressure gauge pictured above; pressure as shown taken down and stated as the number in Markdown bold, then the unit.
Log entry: **1** bar
